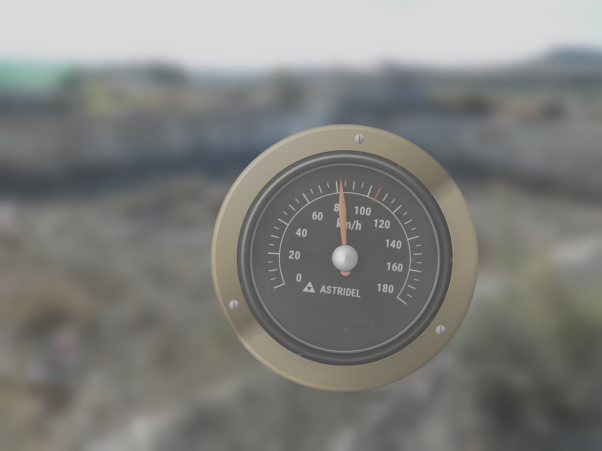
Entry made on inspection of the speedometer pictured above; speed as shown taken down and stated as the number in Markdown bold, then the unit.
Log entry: **82.5** km/h
